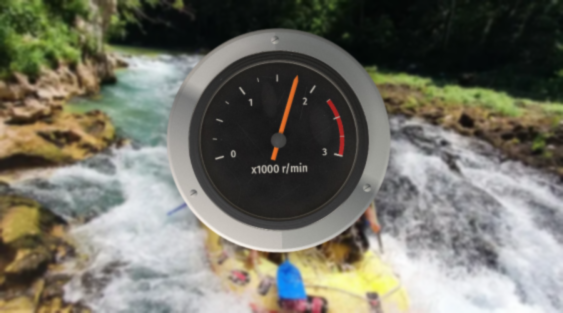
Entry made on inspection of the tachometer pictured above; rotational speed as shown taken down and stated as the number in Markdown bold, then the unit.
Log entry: **1750** rpm
